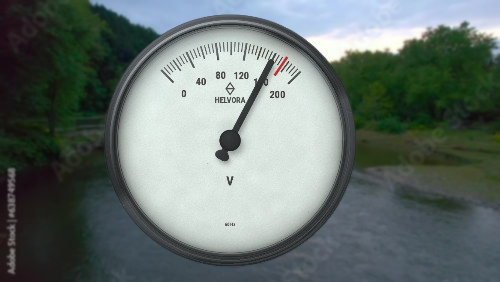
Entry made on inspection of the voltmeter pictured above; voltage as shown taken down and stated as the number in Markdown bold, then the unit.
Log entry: **160** V
